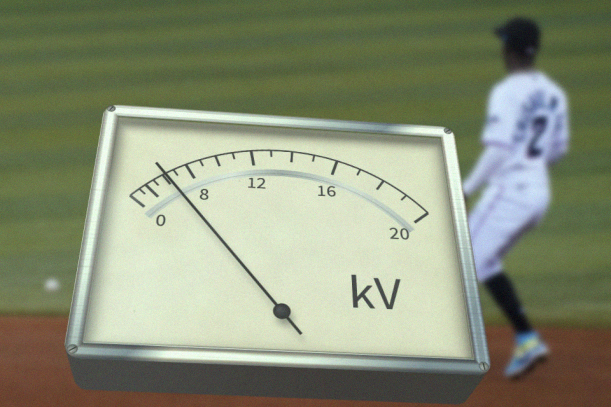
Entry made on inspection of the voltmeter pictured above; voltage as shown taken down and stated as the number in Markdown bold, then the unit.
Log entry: **6** kV
